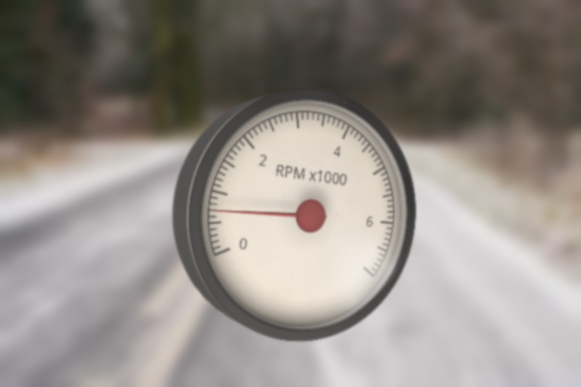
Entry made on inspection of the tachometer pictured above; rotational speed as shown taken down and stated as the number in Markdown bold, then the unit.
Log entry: **700** rpm
